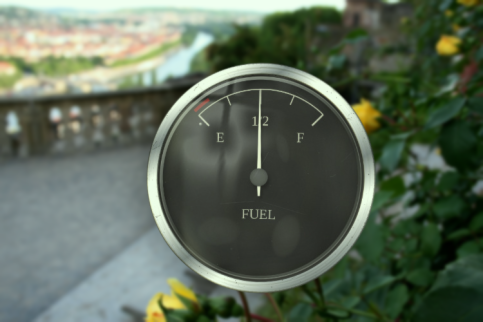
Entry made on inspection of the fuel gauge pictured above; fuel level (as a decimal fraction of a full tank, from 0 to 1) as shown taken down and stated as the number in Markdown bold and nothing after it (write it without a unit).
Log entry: **0.5**
